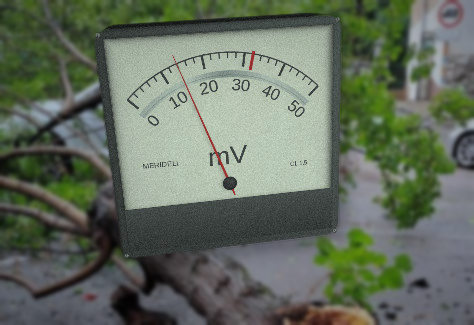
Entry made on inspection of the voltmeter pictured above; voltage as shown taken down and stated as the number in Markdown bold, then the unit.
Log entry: **14** mV
